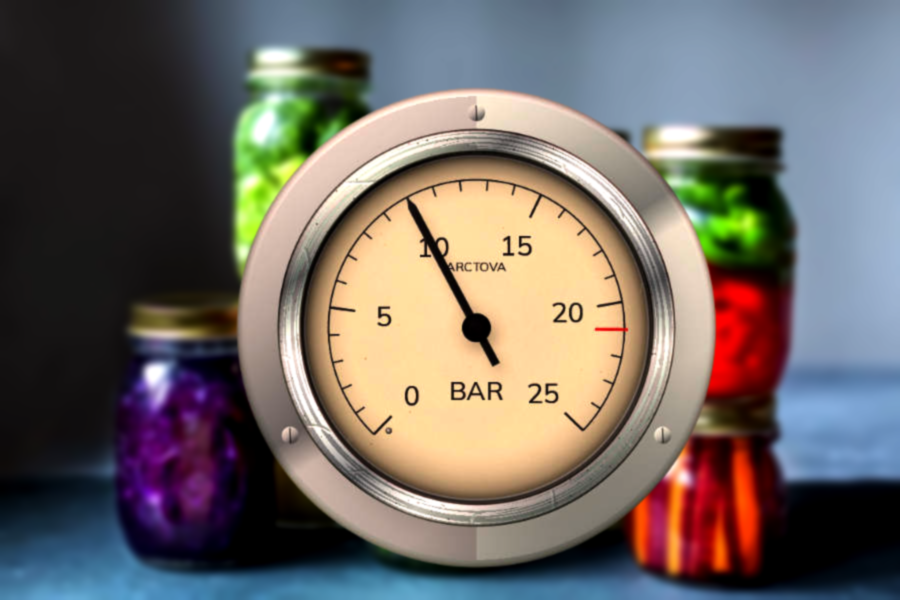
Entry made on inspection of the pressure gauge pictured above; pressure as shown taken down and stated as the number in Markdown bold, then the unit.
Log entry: **10** bar
